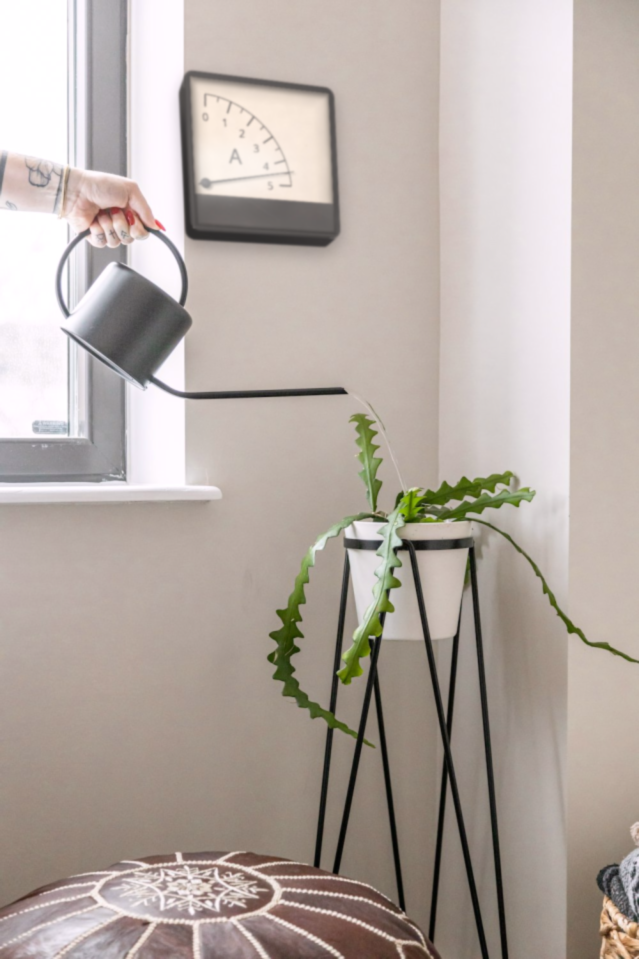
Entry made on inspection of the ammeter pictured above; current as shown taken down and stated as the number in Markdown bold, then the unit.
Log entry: **4.5** A
